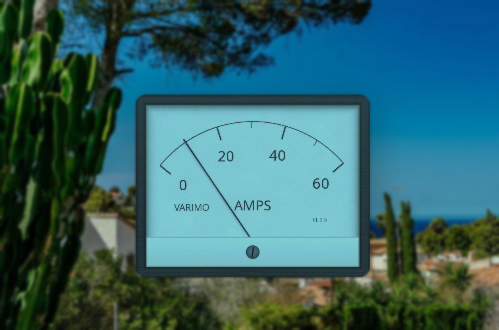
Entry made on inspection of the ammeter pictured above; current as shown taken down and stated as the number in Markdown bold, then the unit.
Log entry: **10** A
